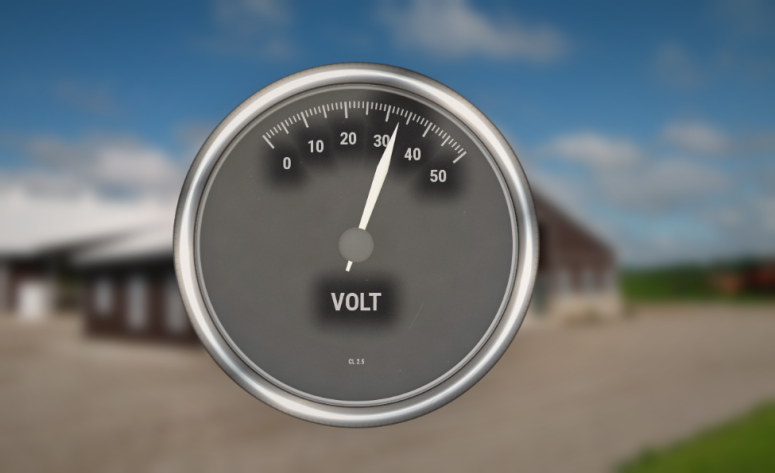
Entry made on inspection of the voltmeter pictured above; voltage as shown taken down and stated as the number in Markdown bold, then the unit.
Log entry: **33** V
